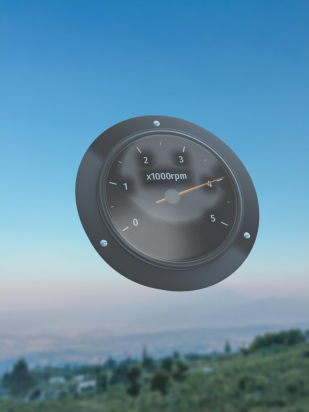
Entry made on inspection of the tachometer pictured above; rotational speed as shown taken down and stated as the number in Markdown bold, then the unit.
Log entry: **4000** rpm
